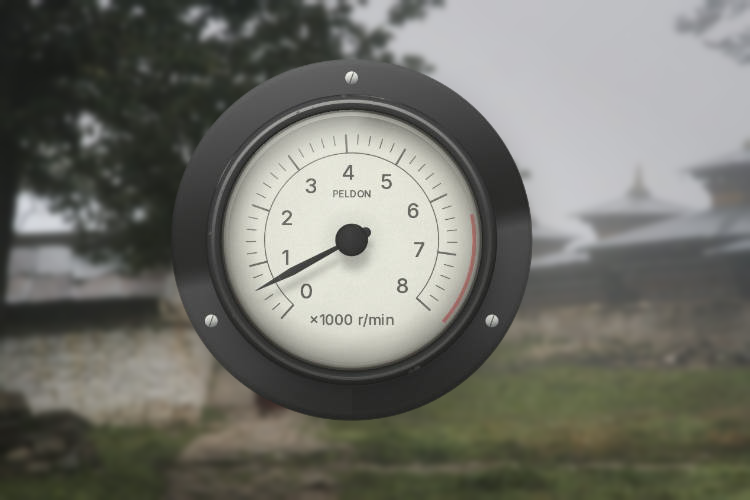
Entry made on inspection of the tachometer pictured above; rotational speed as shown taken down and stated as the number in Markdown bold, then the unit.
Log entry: **600** rpm
